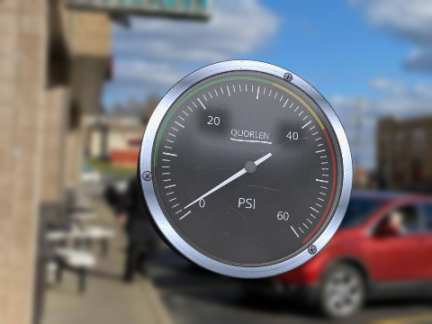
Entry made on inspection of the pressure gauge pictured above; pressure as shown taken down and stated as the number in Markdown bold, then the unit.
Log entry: **1** psi
